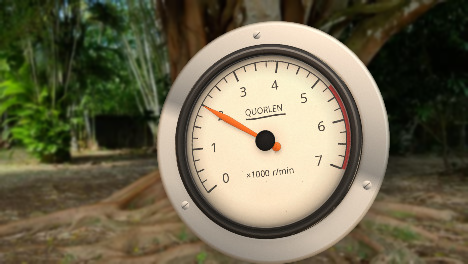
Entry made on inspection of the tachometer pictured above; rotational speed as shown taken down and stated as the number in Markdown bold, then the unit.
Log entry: **2000** rpm
